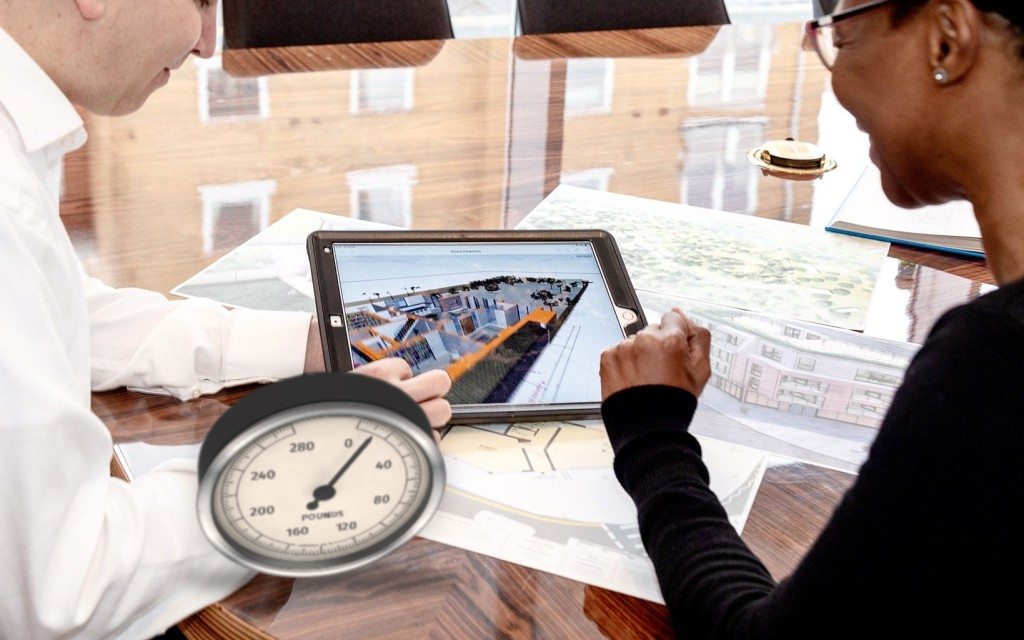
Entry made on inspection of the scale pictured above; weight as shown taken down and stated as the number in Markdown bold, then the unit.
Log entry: **10** lb
